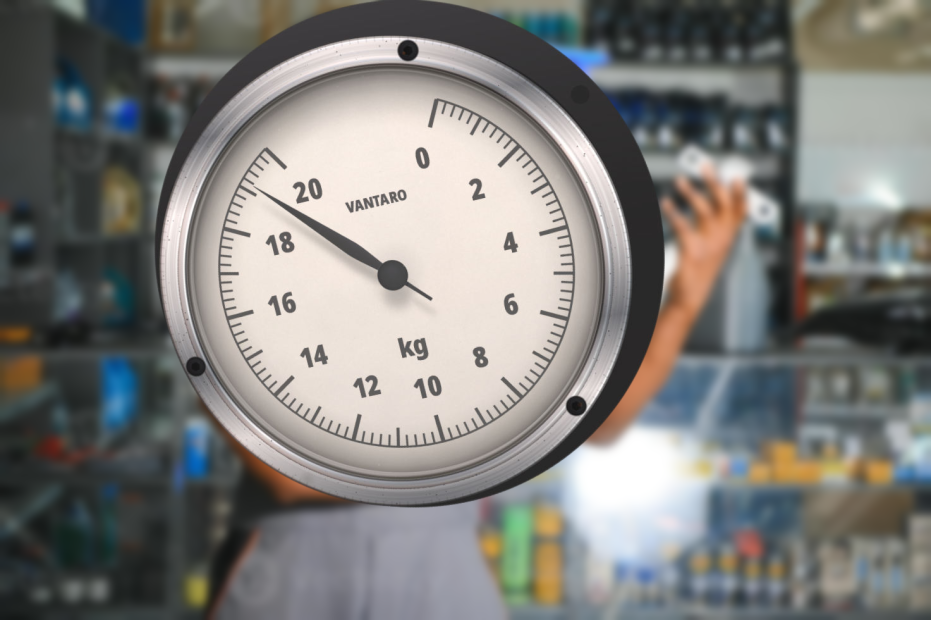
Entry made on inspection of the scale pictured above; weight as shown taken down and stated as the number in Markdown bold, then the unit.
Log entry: **19.2** kg
